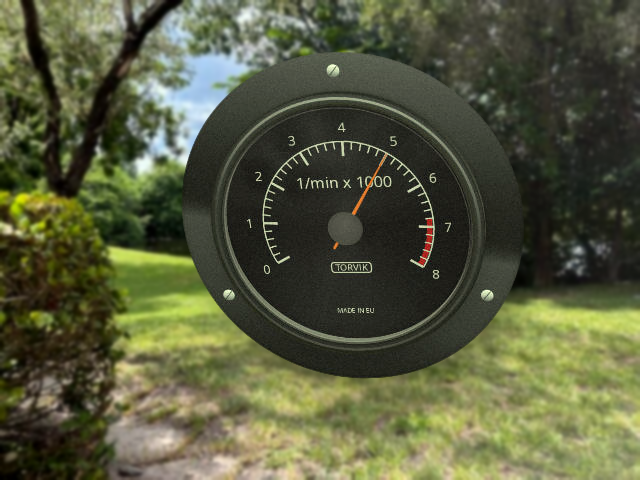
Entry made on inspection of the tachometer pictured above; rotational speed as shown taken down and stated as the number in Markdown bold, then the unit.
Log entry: **5000** rpm
